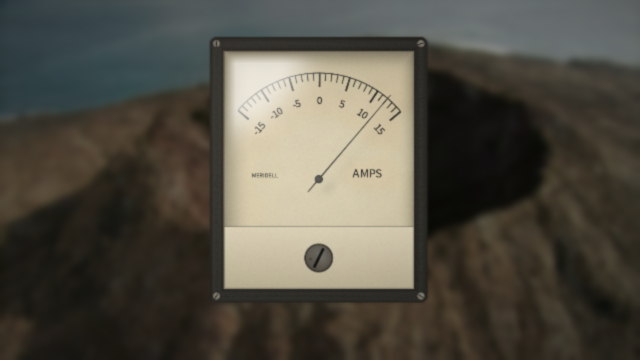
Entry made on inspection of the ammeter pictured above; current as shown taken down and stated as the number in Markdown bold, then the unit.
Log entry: **12** A
